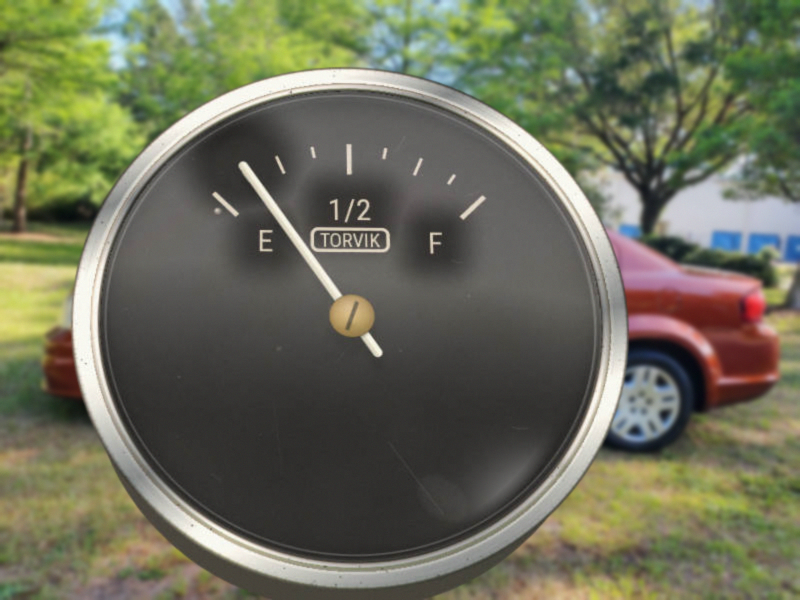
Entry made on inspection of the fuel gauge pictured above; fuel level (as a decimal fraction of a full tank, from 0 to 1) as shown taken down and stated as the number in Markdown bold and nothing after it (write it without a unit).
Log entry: **0.125**
